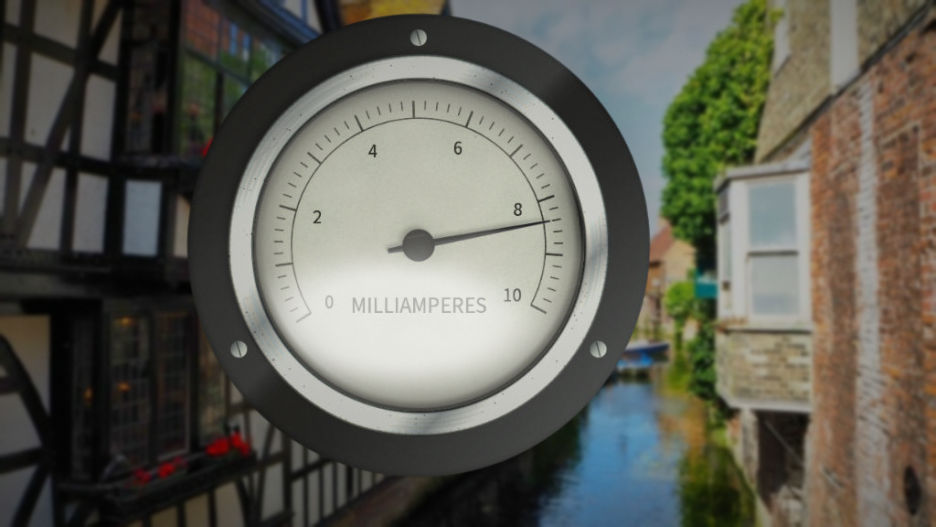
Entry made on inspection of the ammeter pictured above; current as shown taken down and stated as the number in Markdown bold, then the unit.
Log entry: **8.4** mA
